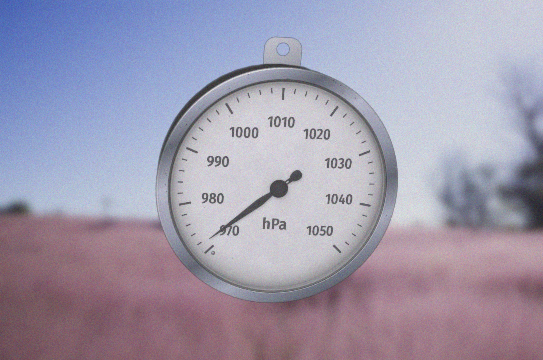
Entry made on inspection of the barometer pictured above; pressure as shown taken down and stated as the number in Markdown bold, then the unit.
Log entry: **972** hPa
